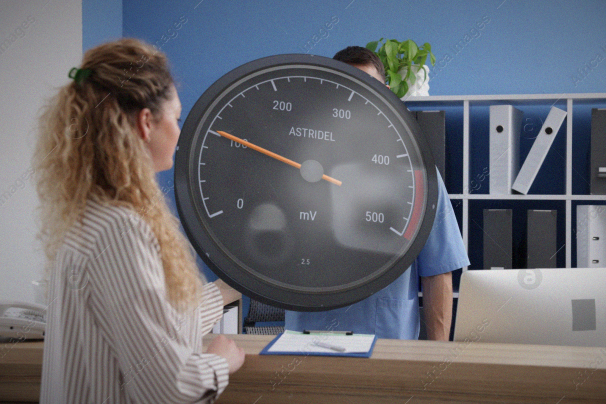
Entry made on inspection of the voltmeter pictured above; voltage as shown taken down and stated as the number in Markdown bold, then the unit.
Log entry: **100** mV
